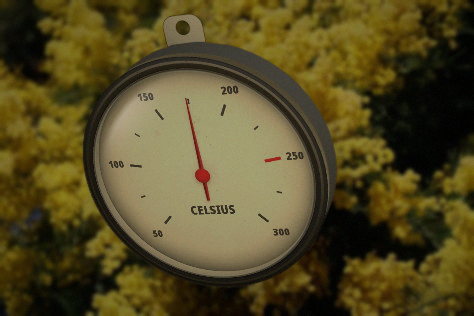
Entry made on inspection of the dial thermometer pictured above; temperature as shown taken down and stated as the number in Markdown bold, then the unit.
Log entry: **175** °C
